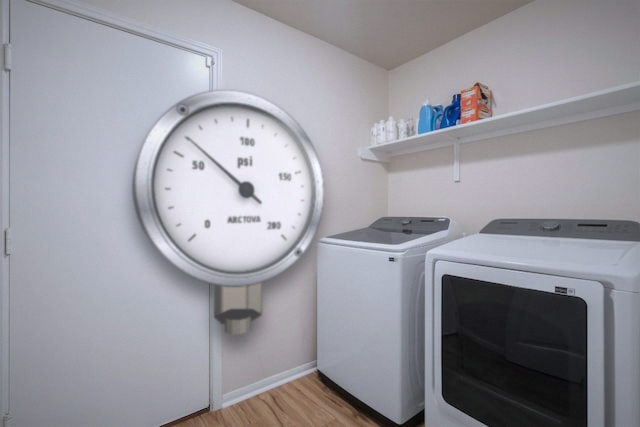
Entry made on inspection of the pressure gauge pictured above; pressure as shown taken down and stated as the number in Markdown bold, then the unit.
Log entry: **60** psi
